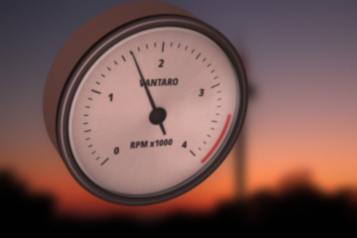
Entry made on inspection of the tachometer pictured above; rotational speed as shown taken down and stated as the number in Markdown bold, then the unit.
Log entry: **1600** rpm
